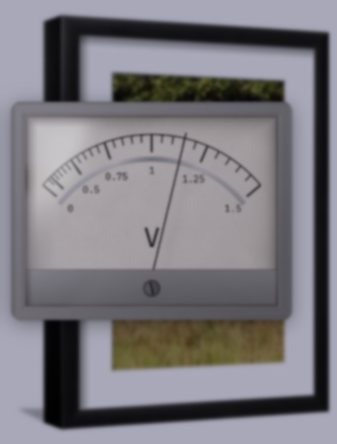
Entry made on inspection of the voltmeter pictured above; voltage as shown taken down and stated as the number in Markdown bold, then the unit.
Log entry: **1.15** V
